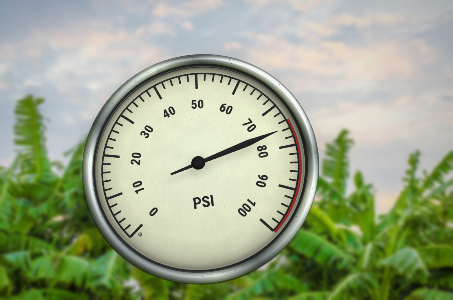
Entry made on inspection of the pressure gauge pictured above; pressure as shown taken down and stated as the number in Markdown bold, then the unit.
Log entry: **76** psi
